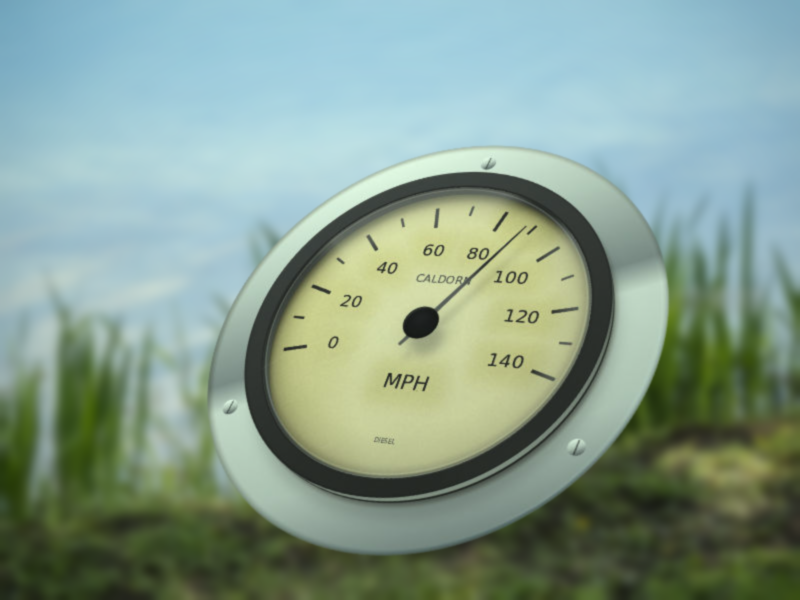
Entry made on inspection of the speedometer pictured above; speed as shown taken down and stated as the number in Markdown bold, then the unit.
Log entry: **90** mph
